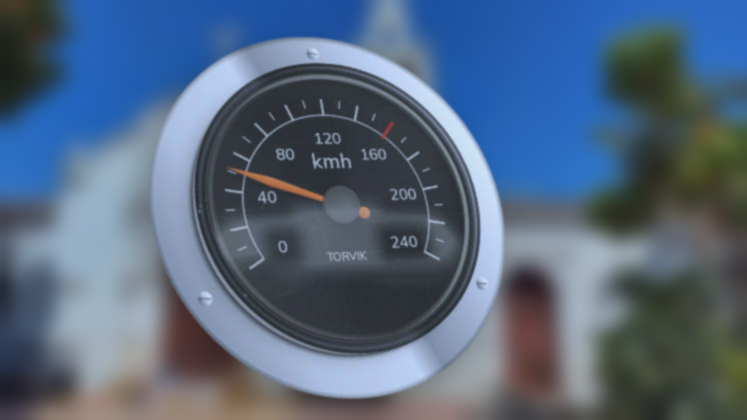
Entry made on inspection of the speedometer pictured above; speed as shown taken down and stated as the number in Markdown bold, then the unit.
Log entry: **50** km/h
